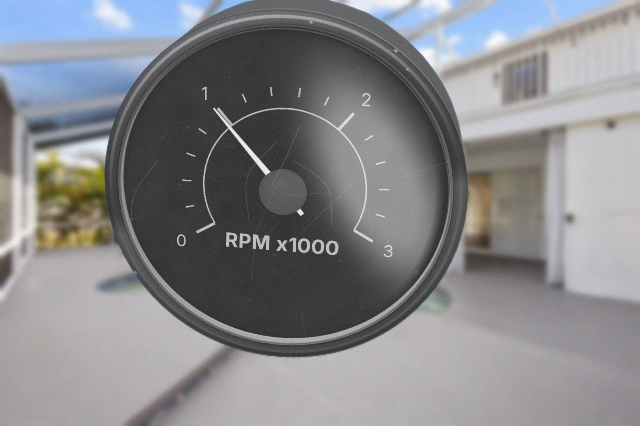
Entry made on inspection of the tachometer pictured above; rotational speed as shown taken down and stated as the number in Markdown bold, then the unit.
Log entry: **1000** rpm
